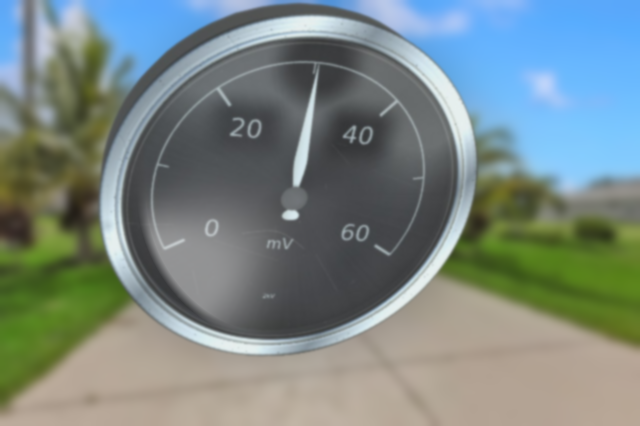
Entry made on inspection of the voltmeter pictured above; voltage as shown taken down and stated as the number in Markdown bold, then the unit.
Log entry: **30** mV
